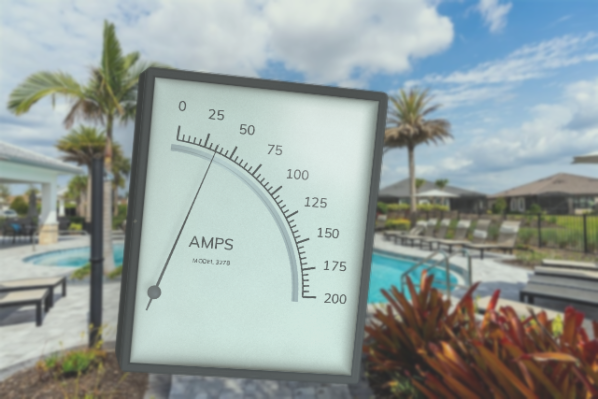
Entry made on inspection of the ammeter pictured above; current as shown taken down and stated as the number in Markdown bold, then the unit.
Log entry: **35** A
